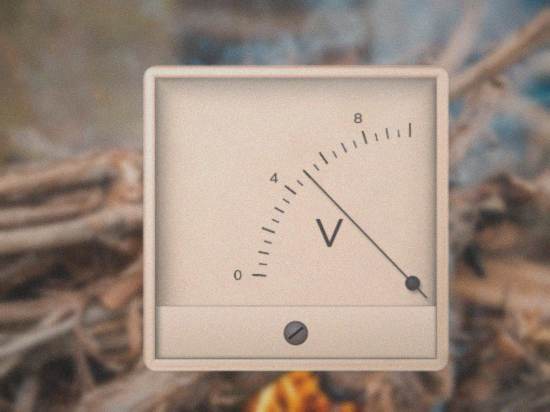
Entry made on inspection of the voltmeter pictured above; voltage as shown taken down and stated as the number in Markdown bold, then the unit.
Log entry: **5** V
